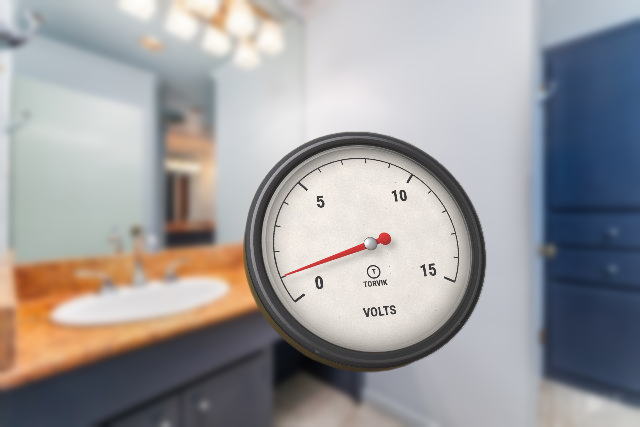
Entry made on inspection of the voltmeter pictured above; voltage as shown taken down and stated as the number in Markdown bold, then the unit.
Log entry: **1** V
